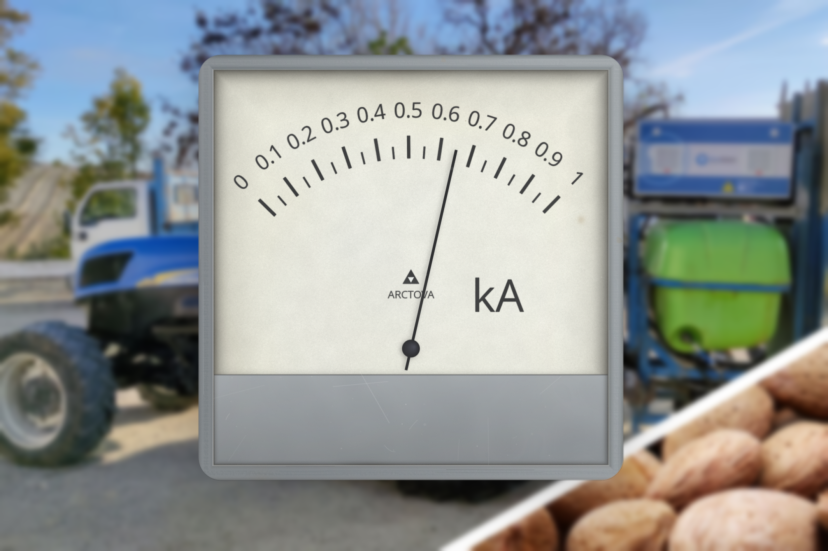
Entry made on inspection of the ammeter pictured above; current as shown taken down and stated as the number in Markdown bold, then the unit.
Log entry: **0.65** kA
